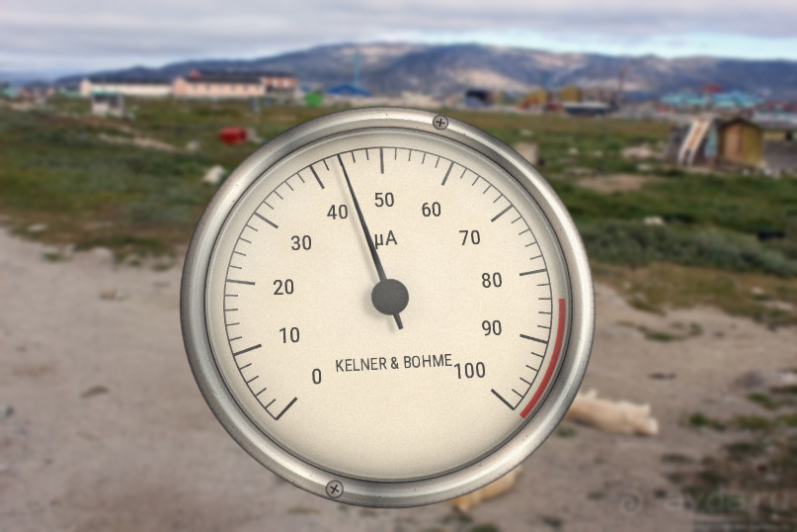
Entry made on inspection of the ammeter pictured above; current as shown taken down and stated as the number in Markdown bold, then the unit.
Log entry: **44** µA
